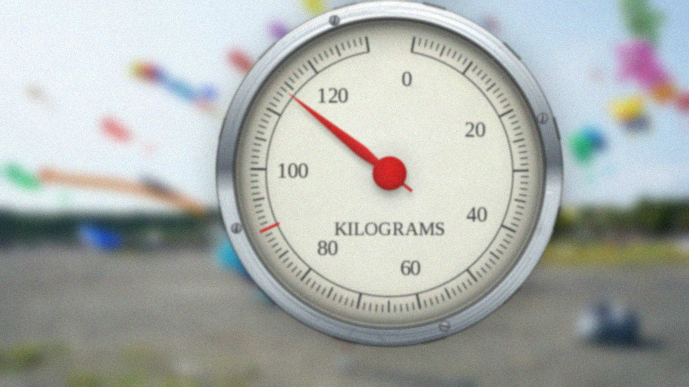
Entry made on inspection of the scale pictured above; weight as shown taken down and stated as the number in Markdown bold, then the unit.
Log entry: **114** kg
